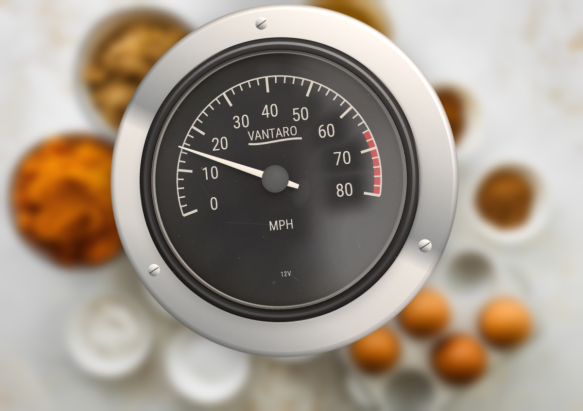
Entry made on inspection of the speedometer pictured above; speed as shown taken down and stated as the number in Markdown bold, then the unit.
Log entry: **15** mph
